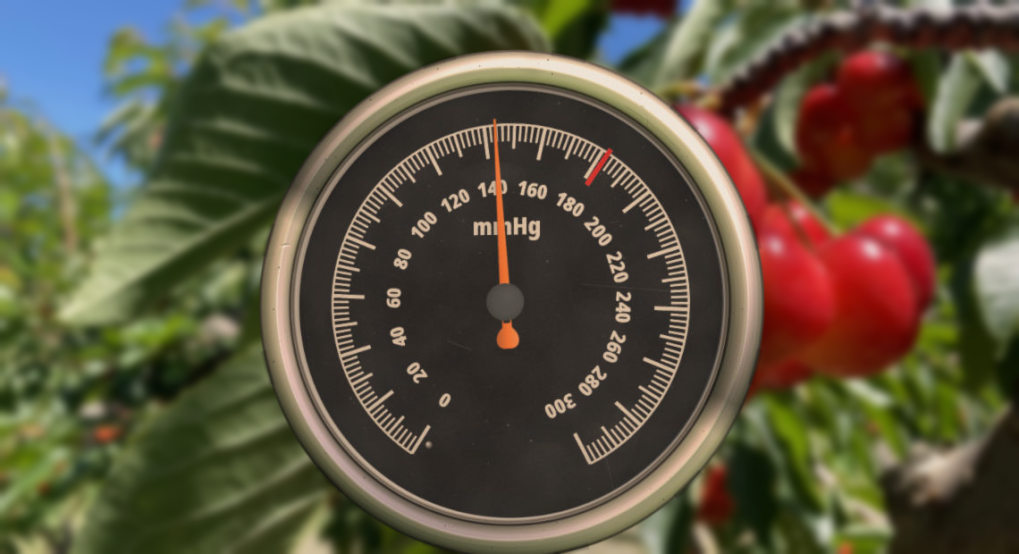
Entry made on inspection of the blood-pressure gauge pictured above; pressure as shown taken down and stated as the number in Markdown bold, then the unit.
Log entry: **144** mmHg
